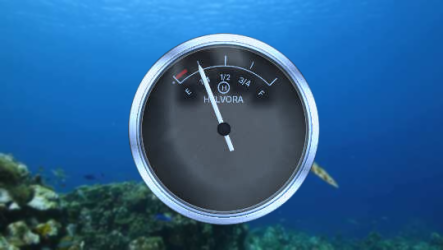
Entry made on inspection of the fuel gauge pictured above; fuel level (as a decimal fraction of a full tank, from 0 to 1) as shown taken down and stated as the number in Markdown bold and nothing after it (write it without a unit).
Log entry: **0.25**
